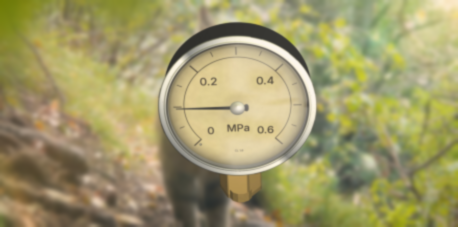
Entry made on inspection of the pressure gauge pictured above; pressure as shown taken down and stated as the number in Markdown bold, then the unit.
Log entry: **0.1** MPa
